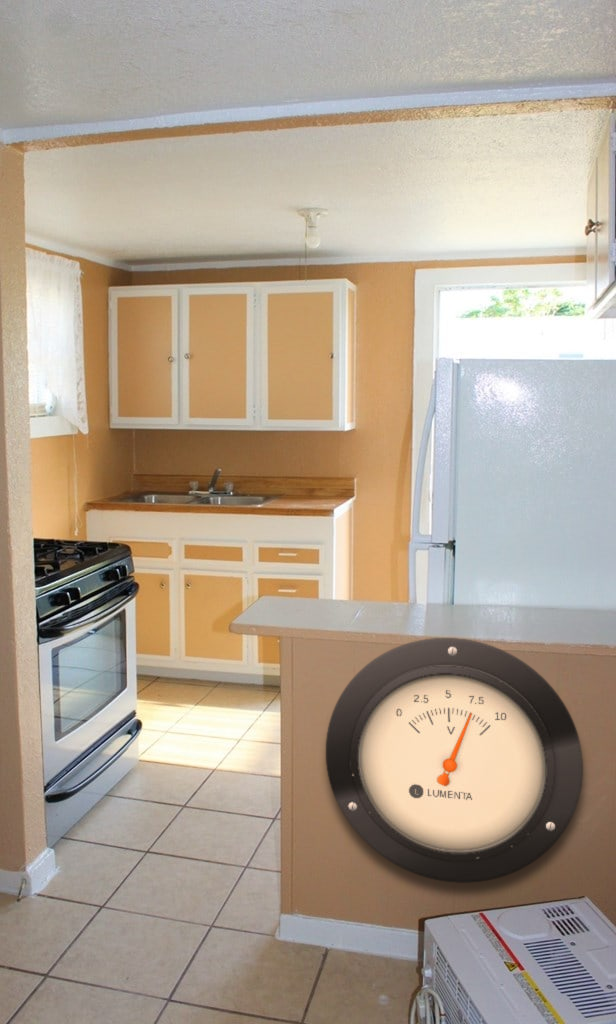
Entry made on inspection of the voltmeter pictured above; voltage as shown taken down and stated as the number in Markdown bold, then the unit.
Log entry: **7.5** V
